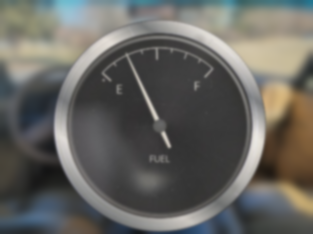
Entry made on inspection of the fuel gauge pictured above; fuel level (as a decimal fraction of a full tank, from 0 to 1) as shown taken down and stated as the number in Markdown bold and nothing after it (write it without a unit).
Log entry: **0.25**
